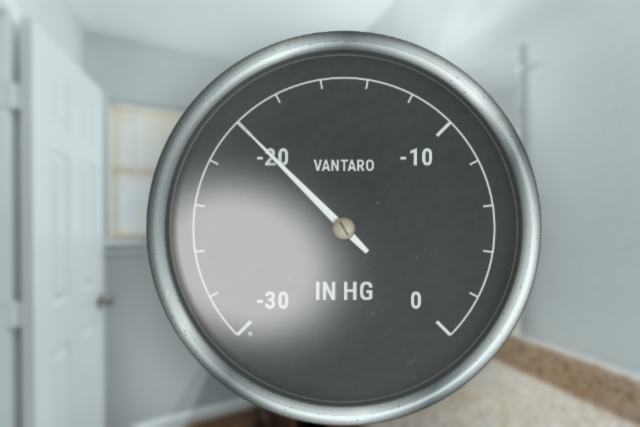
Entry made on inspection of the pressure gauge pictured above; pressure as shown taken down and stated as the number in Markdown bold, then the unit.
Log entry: **-20** inHg
